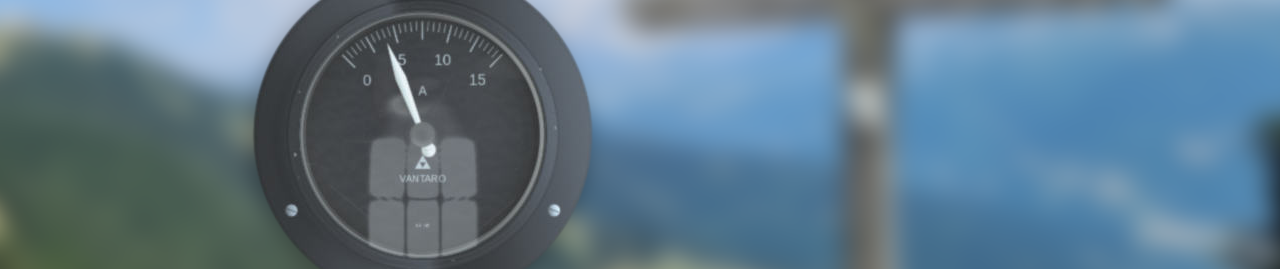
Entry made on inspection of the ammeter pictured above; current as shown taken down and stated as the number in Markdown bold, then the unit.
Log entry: **4** A
